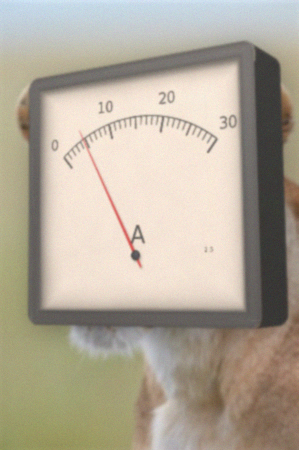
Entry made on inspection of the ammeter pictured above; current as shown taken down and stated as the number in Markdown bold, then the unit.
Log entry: **5** A
